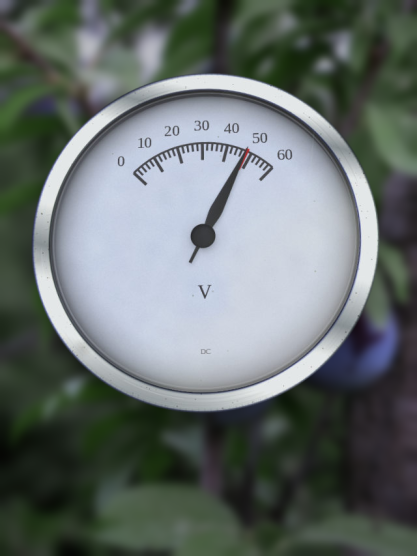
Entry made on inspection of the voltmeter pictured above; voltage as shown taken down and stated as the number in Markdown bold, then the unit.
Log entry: **48** V
